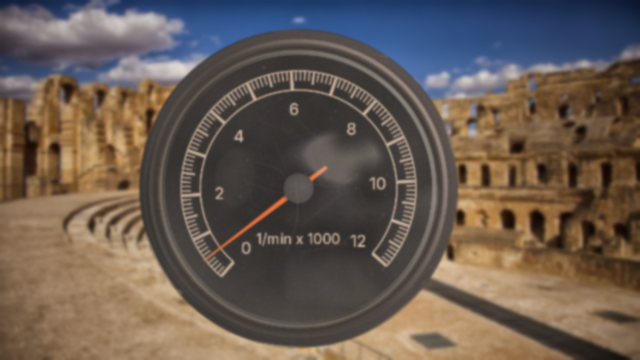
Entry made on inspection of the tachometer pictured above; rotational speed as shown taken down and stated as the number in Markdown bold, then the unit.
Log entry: **500** rpm
